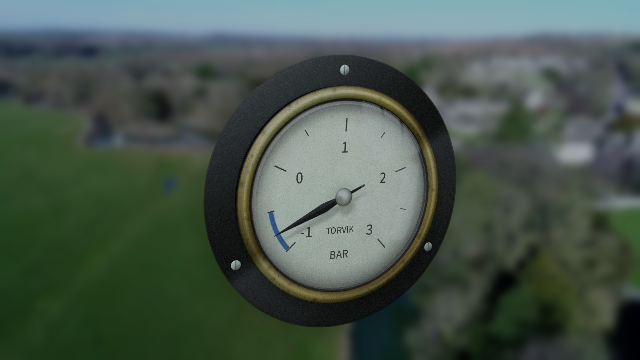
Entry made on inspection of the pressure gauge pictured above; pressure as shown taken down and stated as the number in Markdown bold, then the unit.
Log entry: **-0.75** bar
